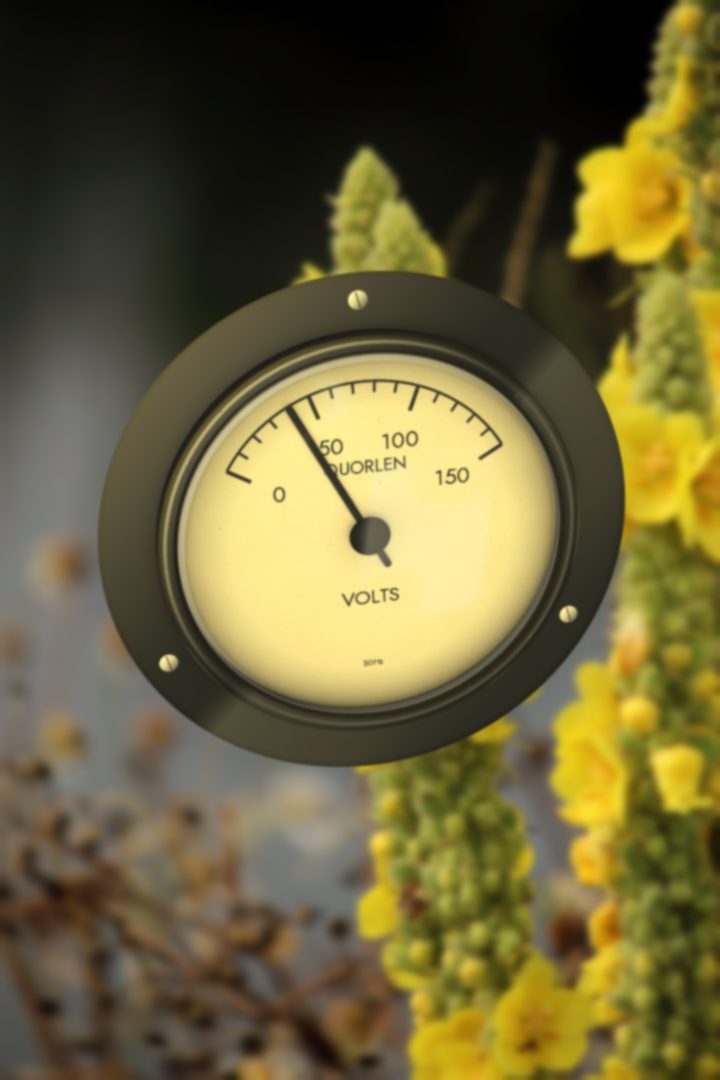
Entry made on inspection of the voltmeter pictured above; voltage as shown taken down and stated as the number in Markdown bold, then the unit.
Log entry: **40** V
